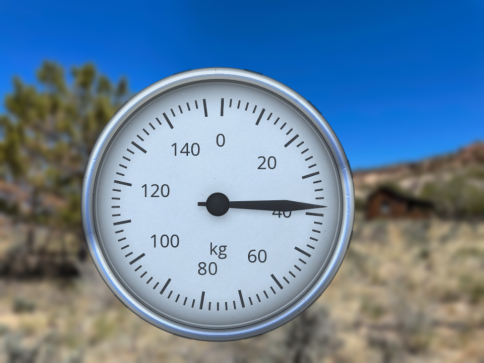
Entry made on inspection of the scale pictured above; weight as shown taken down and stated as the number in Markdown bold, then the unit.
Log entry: **38** kg
